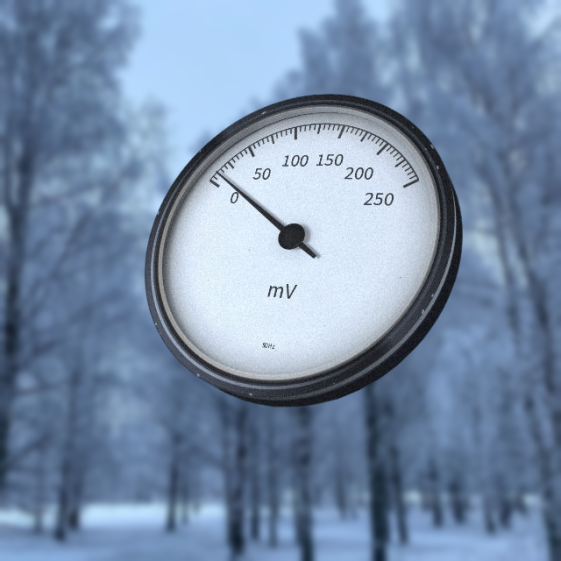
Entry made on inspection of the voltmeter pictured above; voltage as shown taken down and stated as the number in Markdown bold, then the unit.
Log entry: **10** mV
